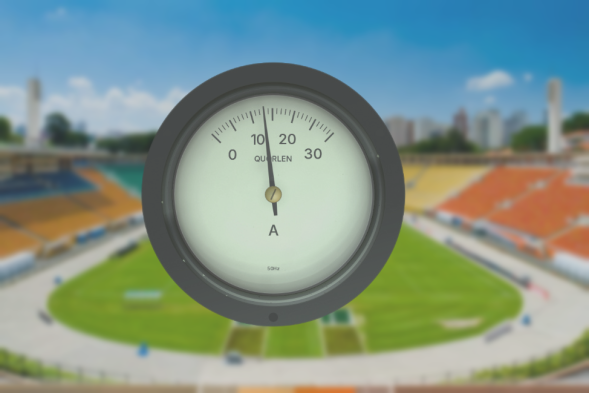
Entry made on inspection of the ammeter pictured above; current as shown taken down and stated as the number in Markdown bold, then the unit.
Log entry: **13** A
